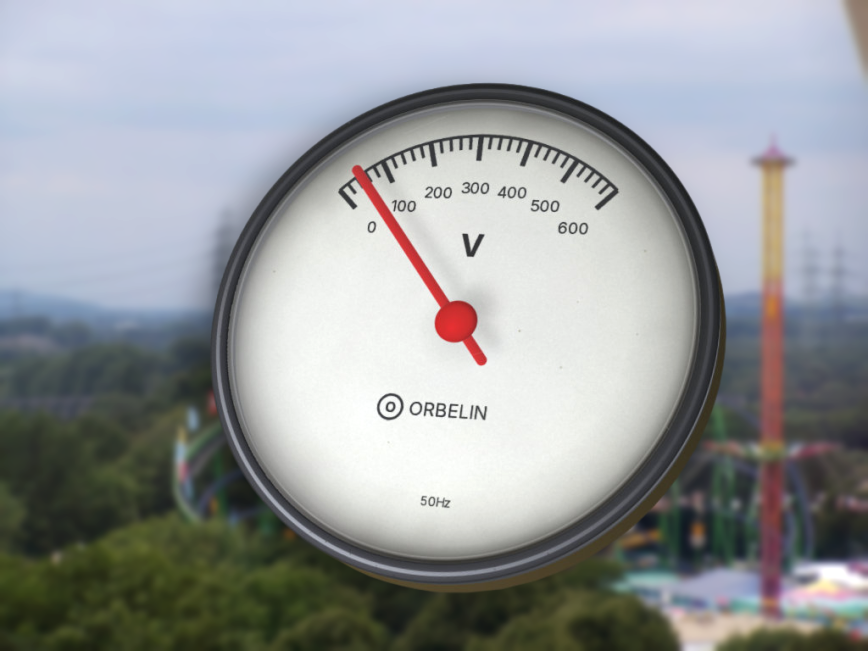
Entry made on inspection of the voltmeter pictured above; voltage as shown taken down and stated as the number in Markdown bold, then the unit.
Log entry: **50** V
